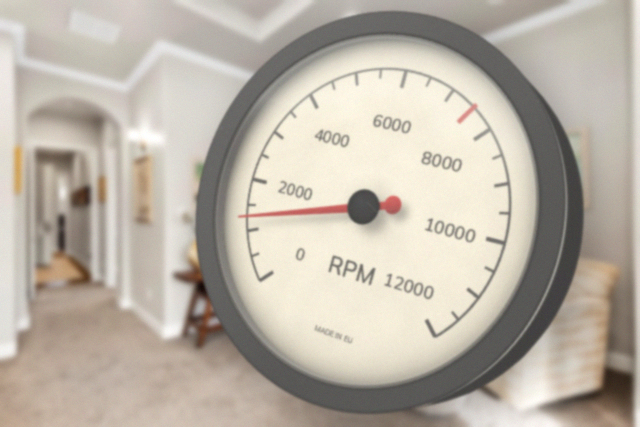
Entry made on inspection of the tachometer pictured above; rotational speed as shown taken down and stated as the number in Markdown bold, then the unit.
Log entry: **1250** rpm
